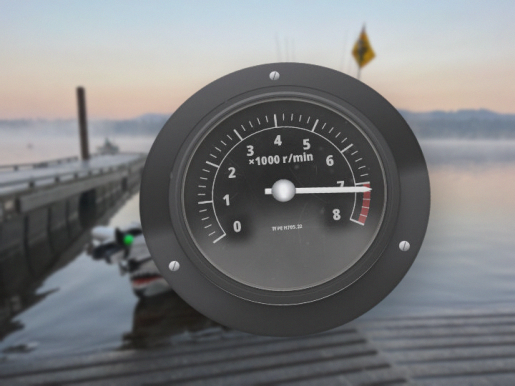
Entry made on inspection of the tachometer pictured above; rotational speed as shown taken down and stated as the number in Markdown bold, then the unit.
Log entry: **7200** rpm
